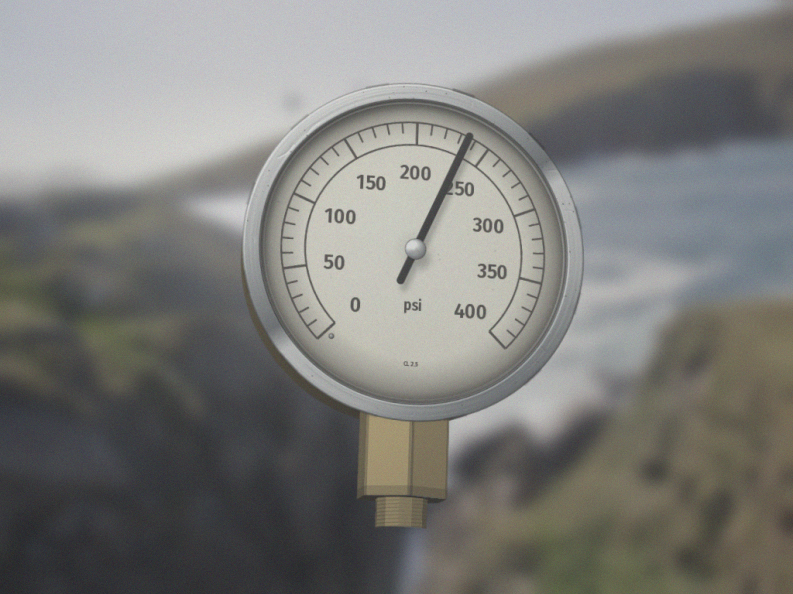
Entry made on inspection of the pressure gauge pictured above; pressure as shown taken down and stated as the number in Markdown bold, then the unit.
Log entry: **235** psi
